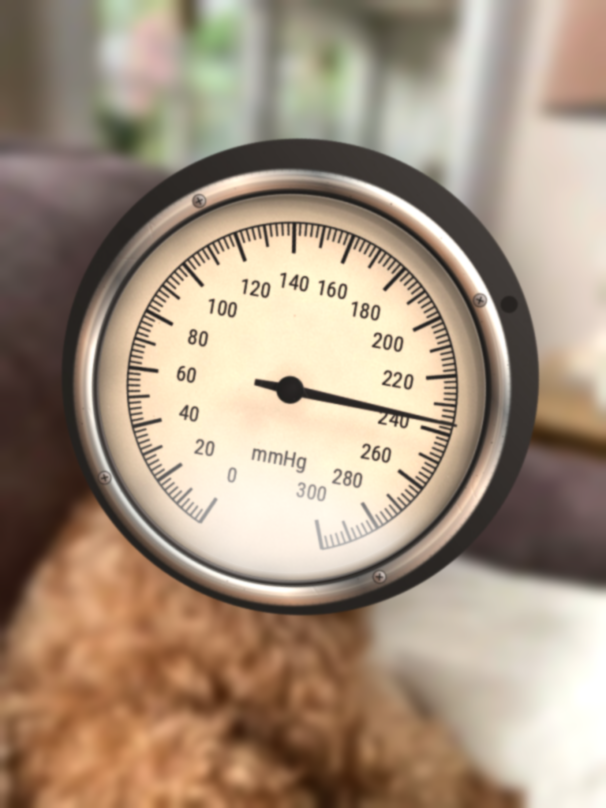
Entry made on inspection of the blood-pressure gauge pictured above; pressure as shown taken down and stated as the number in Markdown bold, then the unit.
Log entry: **236** mmHg
